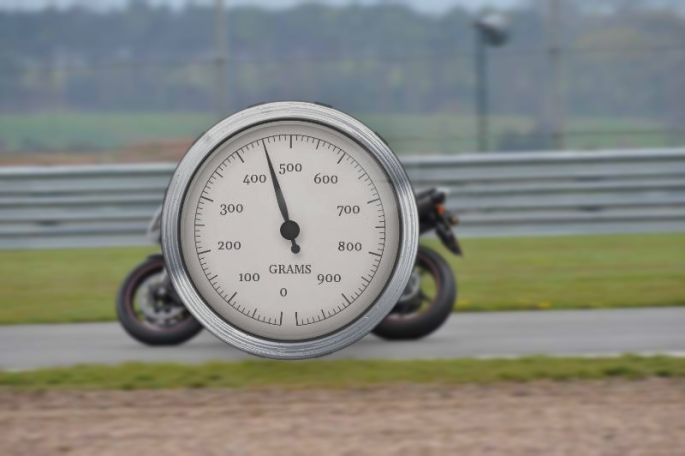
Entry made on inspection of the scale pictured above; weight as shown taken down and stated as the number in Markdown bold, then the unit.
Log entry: **450** g
